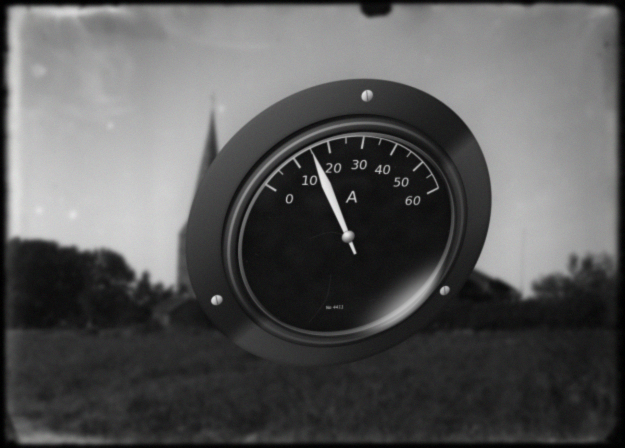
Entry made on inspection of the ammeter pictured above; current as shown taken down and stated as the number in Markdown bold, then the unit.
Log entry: **15** A
